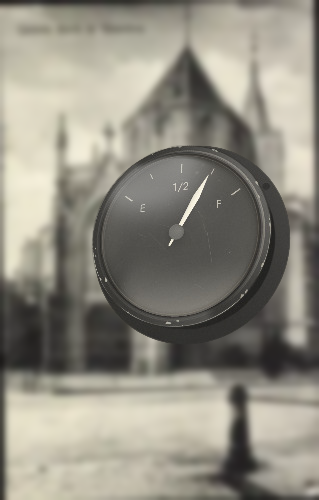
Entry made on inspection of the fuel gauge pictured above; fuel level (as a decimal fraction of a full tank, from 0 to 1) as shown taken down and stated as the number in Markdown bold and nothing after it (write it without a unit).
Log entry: **0.75**
